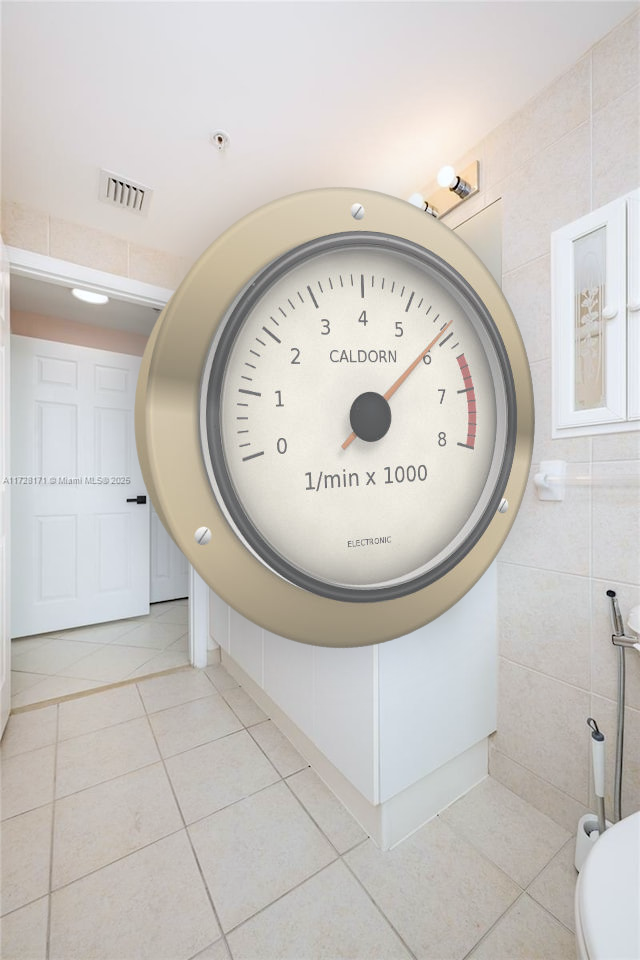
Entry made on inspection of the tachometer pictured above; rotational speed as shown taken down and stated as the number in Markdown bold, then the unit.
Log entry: **5800** rpm
